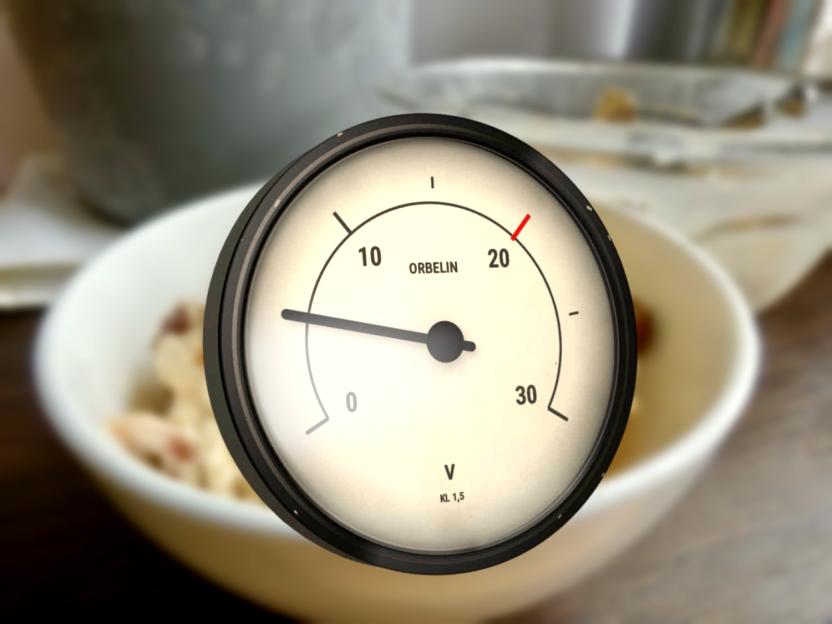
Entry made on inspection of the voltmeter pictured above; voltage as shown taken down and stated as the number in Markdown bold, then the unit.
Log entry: **5** V
